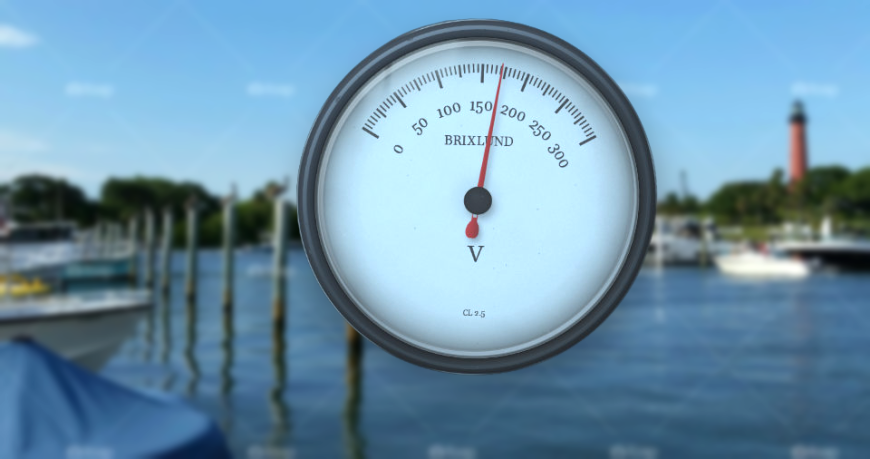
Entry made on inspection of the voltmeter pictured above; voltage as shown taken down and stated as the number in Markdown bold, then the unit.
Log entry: **170** V
